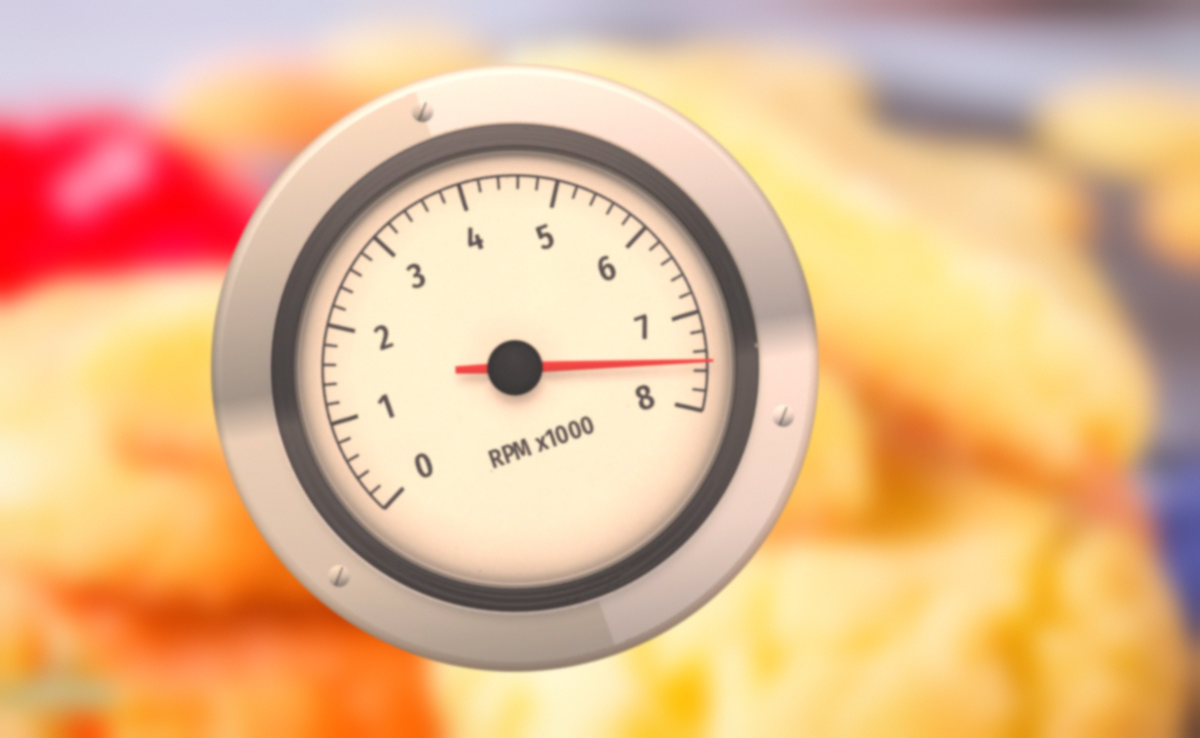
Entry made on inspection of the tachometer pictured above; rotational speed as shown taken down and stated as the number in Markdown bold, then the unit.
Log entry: **7500** rpm
